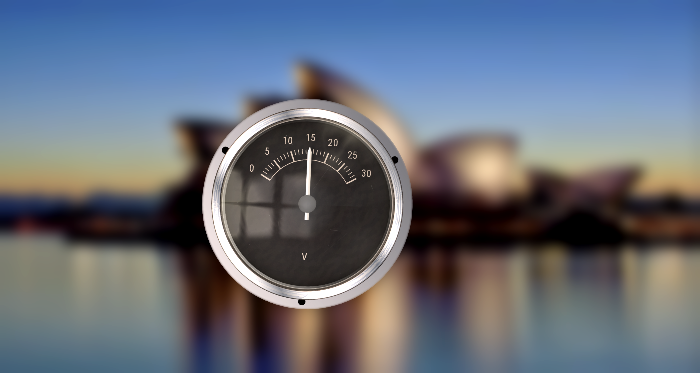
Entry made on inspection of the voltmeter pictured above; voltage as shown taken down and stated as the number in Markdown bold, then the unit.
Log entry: **15** V
